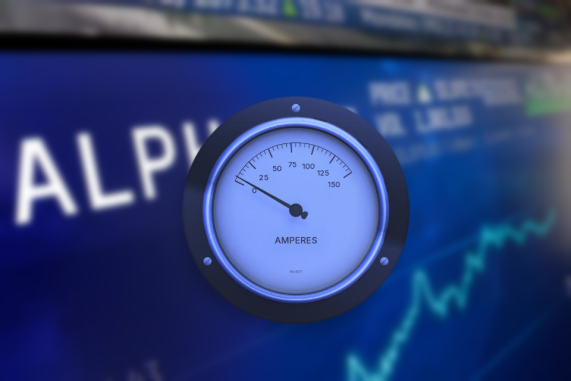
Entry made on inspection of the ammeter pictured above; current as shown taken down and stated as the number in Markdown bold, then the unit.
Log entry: **5** A
